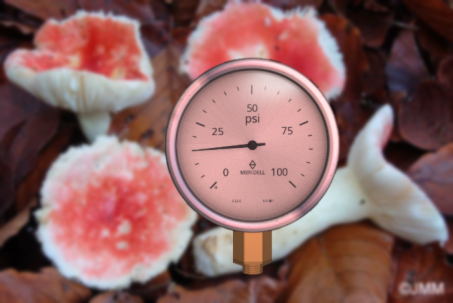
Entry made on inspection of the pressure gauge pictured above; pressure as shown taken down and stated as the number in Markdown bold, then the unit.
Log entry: **15** psi
